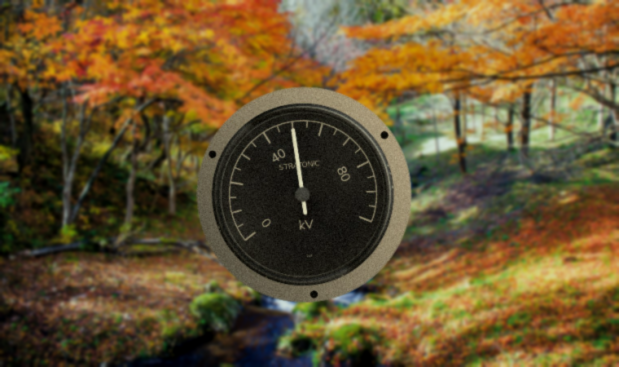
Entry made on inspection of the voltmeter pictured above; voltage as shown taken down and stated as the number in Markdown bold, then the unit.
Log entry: **50** kV
